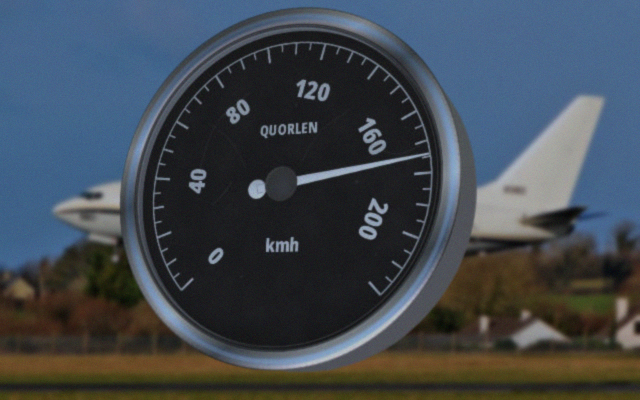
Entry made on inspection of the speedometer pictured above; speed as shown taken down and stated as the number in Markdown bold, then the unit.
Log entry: **175** km/h
